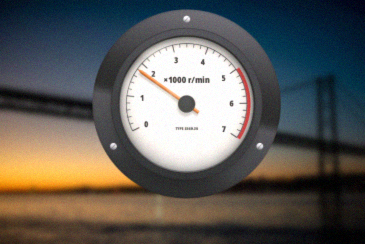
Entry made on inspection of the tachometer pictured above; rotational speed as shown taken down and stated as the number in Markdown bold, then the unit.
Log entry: **1800** rpm
